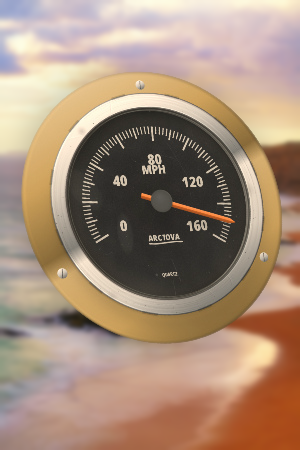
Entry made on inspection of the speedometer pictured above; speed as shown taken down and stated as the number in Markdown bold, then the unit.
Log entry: **150** mph
